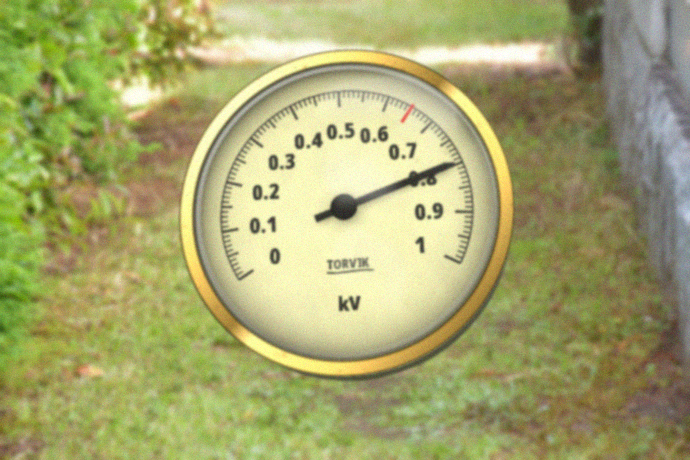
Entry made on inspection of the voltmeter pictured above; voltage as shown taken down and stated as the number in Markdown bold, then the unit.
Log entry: **0.8** kV
